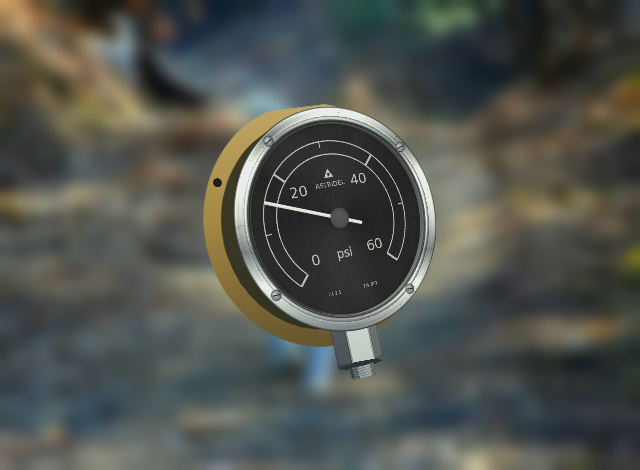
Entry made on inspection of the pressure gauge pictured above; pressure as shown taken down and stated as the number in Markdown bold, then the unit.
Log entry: **15** psi
